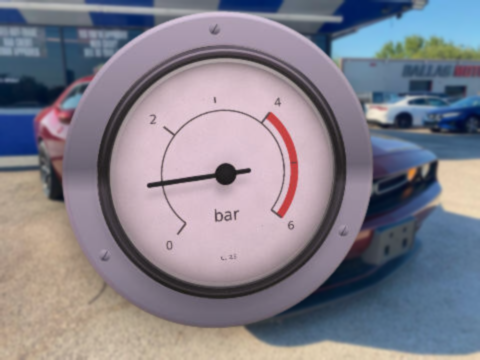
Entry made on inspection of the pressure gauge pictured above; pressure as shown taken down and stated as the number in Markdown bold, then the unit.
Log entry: **1** bar
